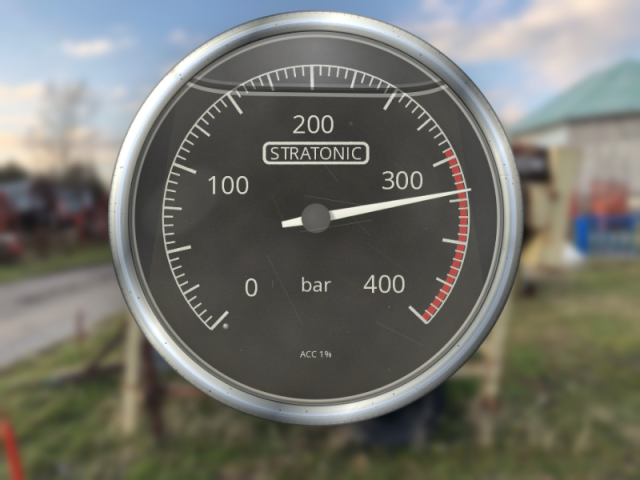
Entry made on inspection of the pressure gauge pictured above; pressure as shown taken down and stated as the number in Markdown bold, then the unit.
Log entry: **320** bar
